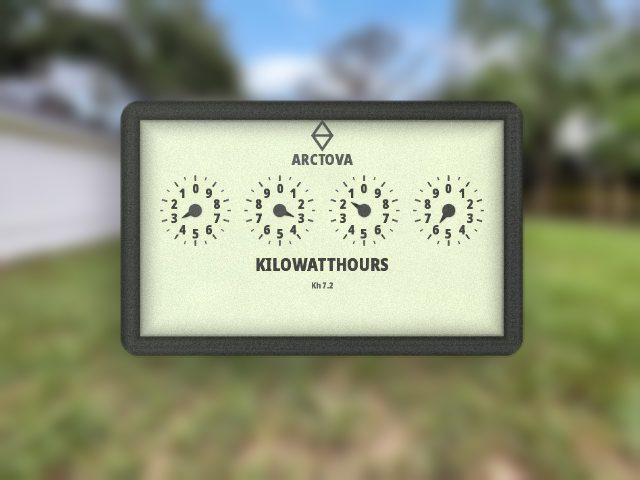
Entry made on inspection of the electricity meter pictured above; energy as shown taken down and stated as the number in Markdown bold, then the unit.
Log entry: **3316** kWh
